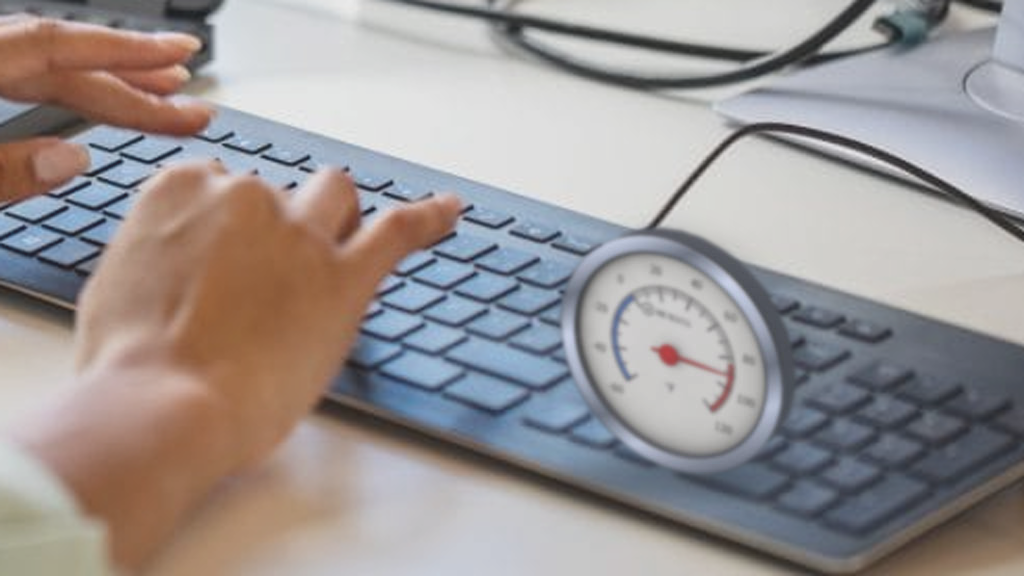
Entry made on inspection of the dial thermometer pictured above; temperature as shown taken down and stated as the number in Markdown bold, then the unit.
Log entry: **90** °F
